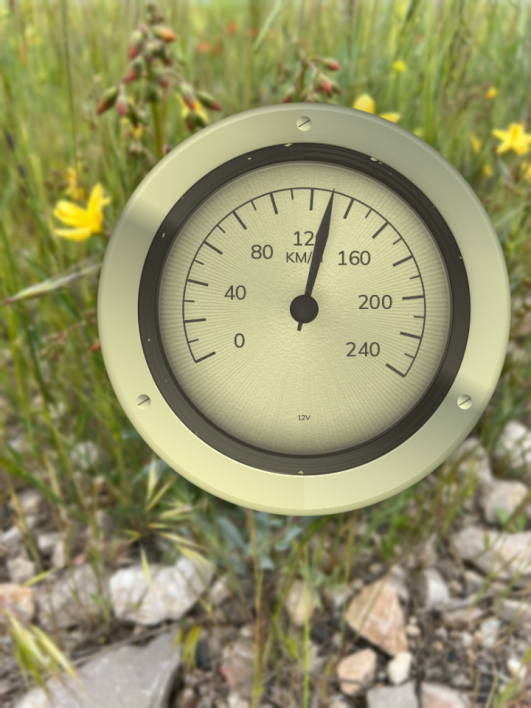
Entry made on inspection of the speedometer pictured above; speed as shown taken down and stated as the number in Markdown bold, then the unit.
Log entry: **130** km/h
